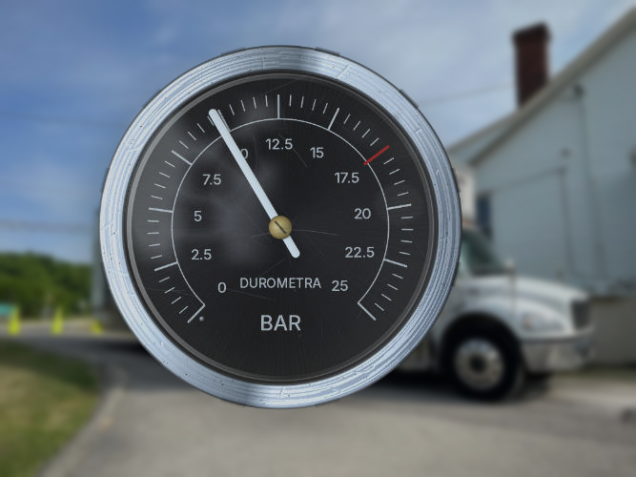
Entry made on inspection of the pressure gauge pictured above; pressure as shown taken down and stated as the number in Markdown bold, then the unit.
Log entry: **9.75** bar
